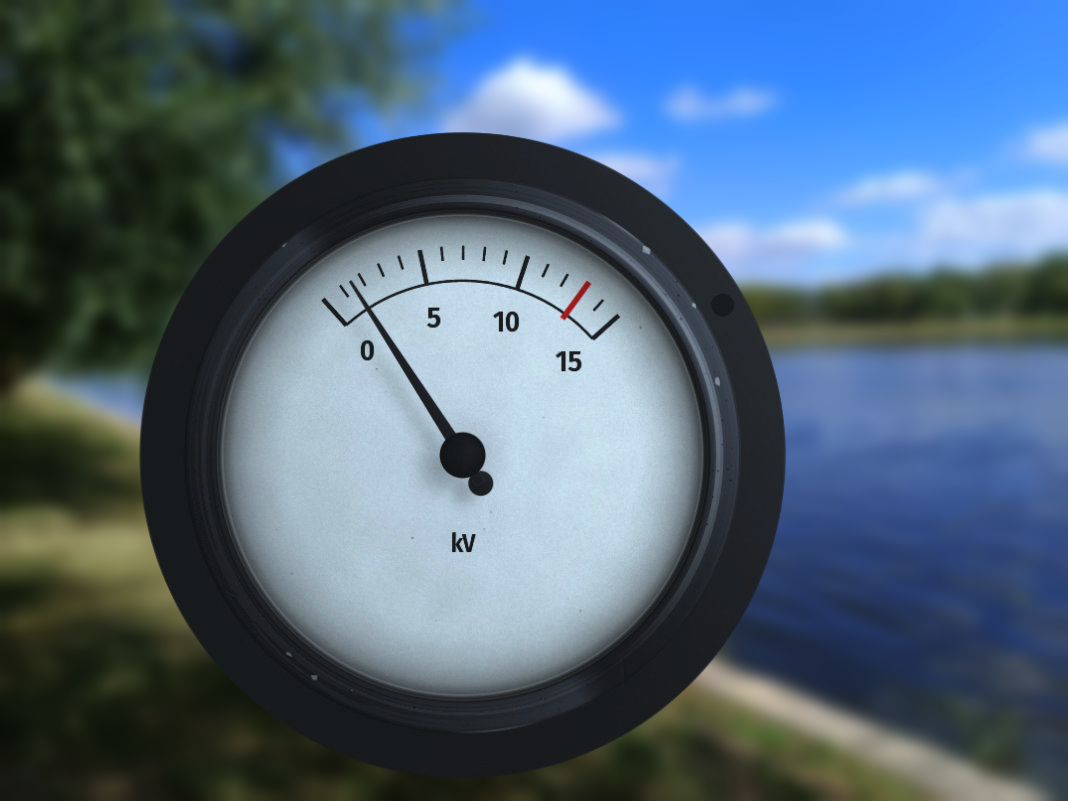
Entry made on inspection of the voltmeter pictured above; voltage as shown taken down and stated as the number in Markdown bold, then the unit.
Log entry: **1.5** kV
